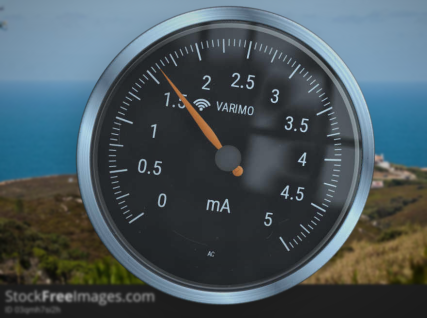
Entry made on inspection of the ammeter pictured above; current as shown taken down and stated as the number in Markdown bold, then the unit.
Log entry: **1.6** mA
